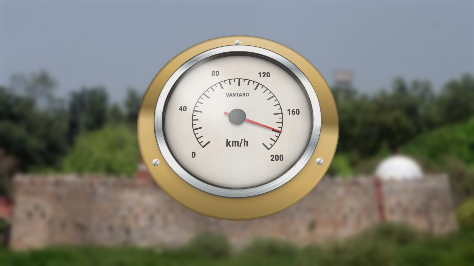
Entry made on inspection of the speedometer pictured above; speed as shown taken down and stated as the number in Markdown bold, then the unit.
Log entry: **180** km/h
